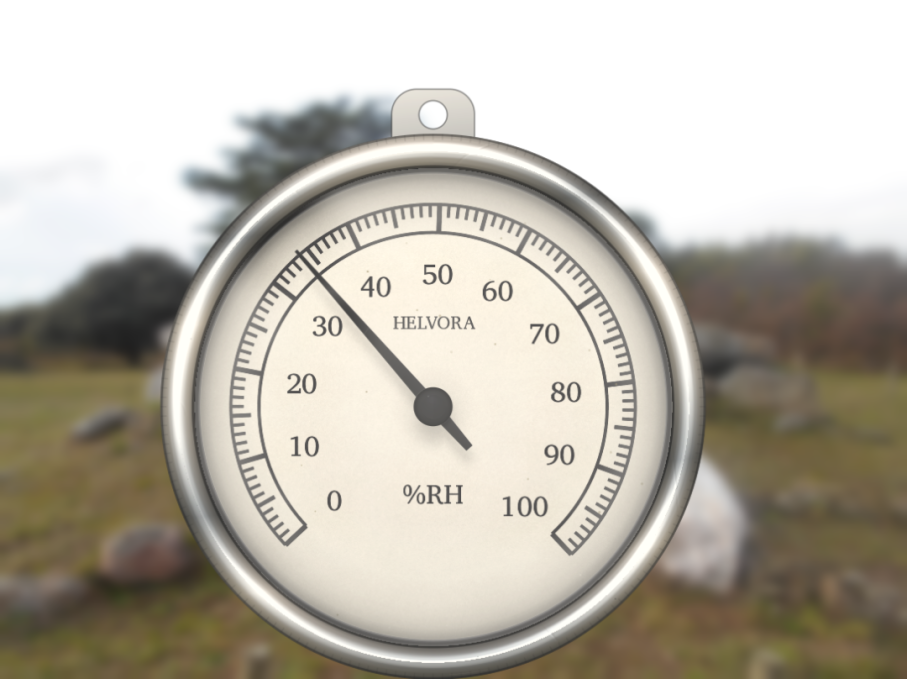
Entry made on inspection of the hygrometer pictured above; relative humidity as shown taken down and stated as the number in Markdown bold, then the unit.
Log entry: **34** %
